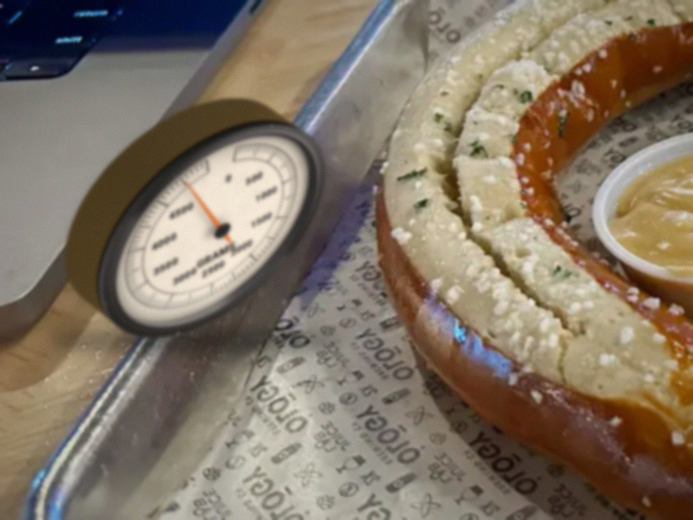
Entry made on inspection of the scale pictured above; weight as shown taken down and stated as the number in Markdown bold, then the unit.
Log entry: **4750** g
